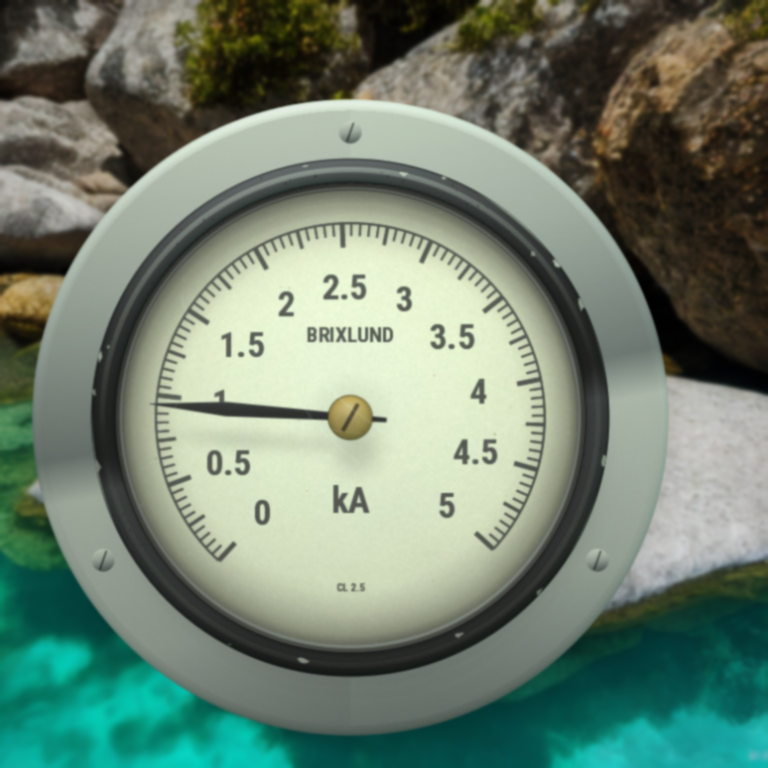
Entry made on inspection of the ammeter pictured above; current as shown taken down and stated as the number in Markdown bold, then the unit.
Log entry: **0.95** kA
